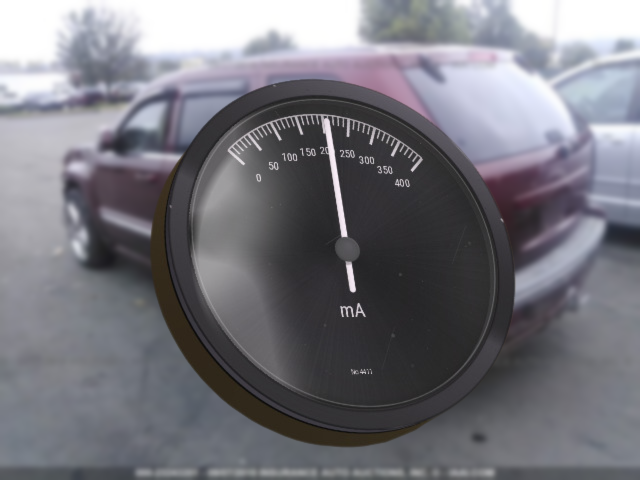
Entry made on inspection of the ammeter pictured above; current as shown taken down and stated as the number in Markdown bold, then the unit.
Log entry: **200** mA
